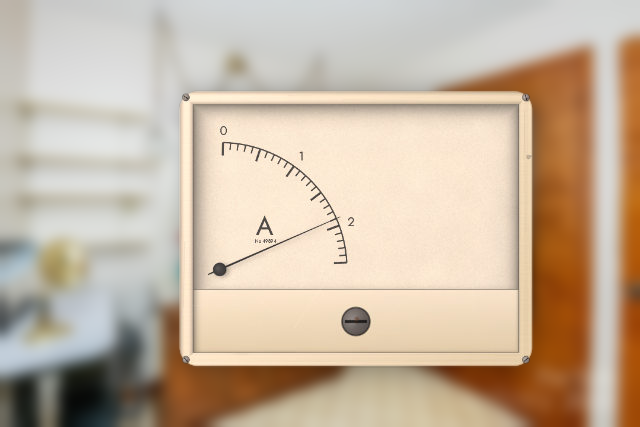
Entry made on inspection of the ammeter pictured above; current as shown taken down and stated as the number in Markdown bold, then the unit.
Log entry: **1.9** A
